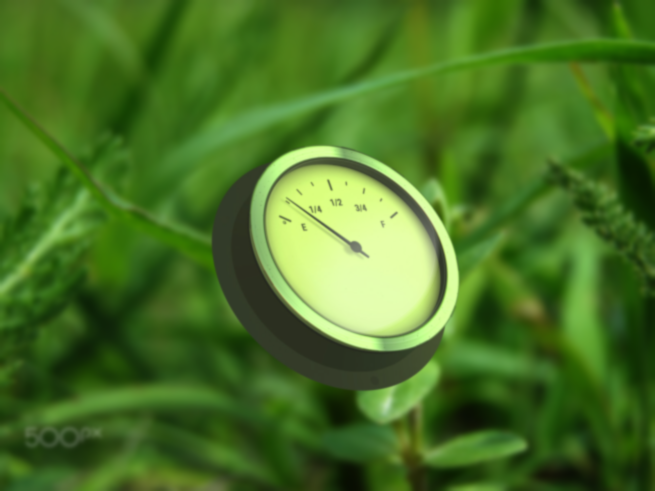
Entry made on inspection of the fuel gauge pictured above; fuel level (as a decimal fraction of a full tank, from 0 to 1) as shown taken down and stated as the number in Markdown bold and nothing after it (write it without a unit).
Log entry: **0.125**
